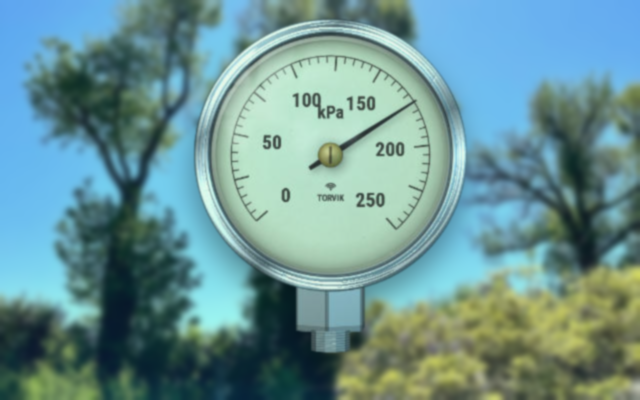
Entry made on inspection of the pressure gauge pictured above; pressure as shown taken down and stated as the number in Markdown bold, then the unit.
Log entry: **175** kPa
